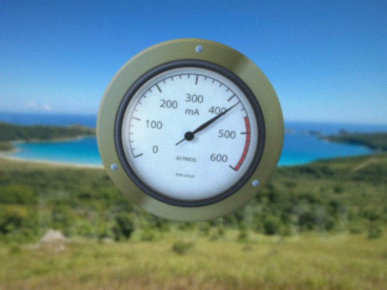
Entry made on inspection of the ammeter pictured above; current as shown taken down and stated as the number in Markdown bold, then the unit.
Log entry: **420** mA
